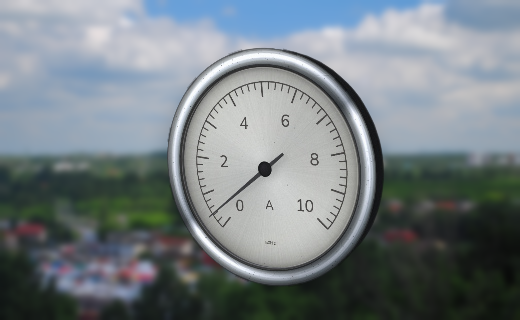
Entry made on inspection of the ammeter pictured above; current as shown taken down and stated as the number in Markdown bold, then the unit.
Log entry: **0.4** A
